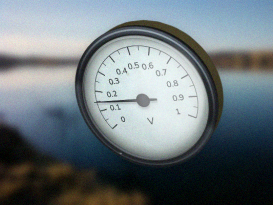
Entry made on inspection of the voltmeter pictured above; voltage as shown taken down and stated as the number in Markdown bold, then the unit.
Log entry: **0.15** V
